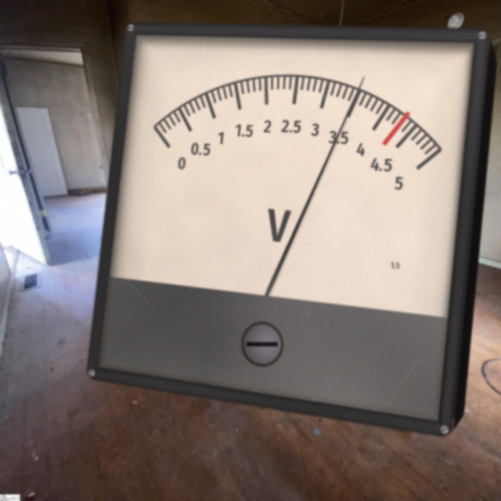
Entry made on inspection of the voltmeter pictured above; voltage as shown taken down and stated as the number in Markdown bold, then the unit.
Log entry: **3.5** V
